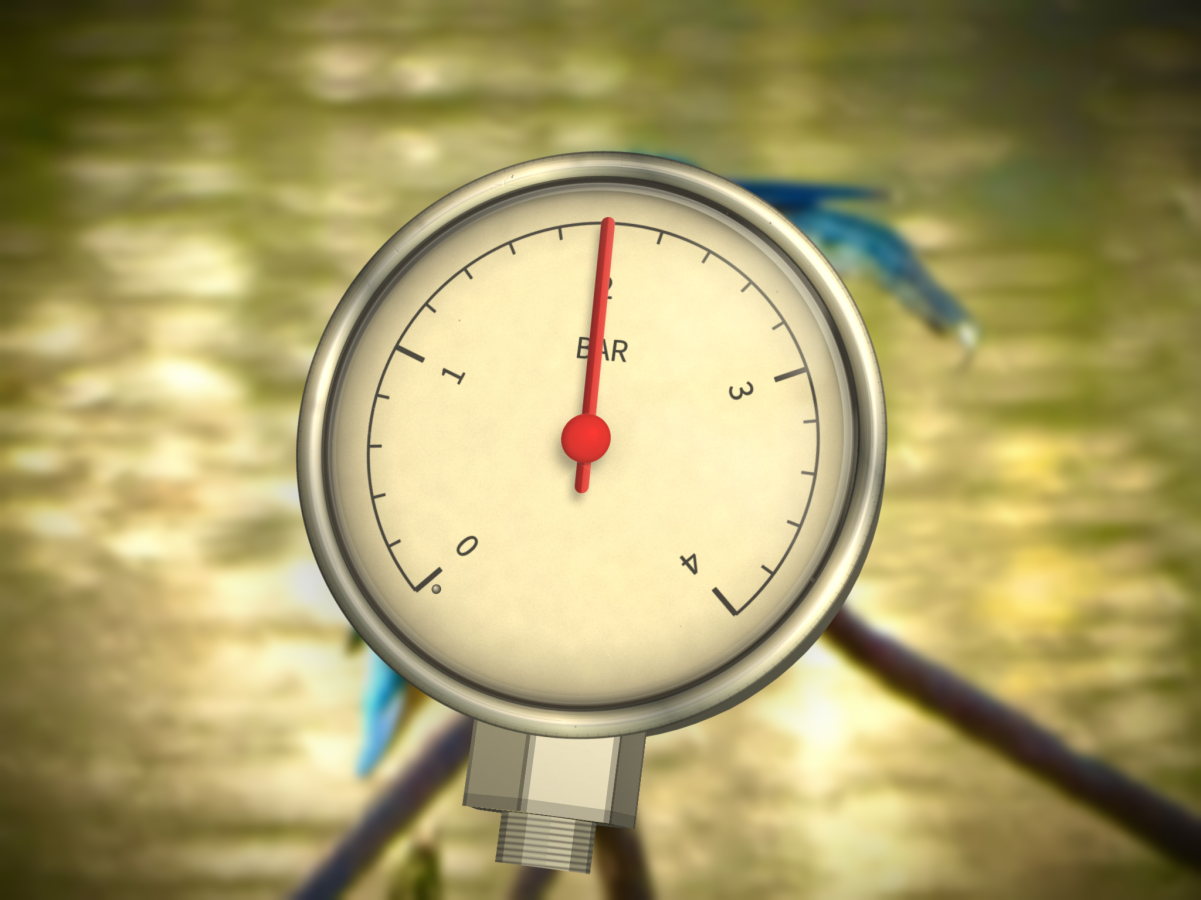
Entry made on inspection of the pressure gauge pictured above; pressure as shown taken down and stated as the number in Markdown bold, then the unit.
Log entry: **2** bar
